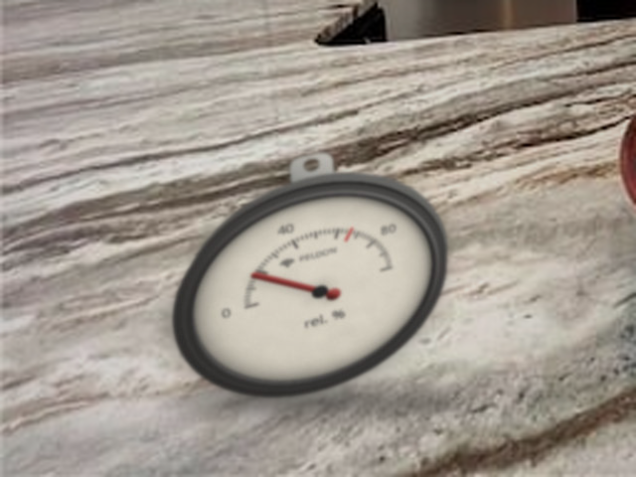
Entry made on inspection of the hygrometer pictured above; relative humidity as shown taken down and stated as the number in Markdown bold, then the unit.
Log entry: **20** %
